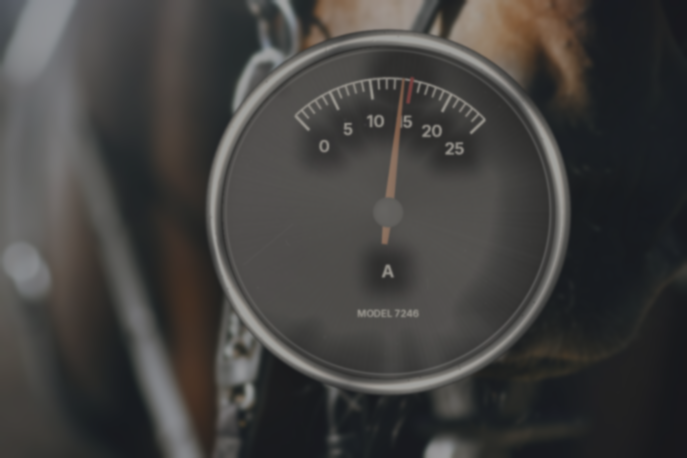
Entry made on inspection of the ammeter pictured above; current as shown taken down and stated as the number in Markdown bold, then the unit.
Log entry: **14** A
